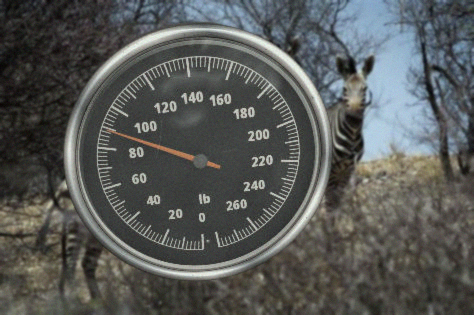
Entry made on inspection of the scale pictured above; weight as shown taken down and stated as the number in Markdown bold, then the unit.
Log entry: **90** lb
